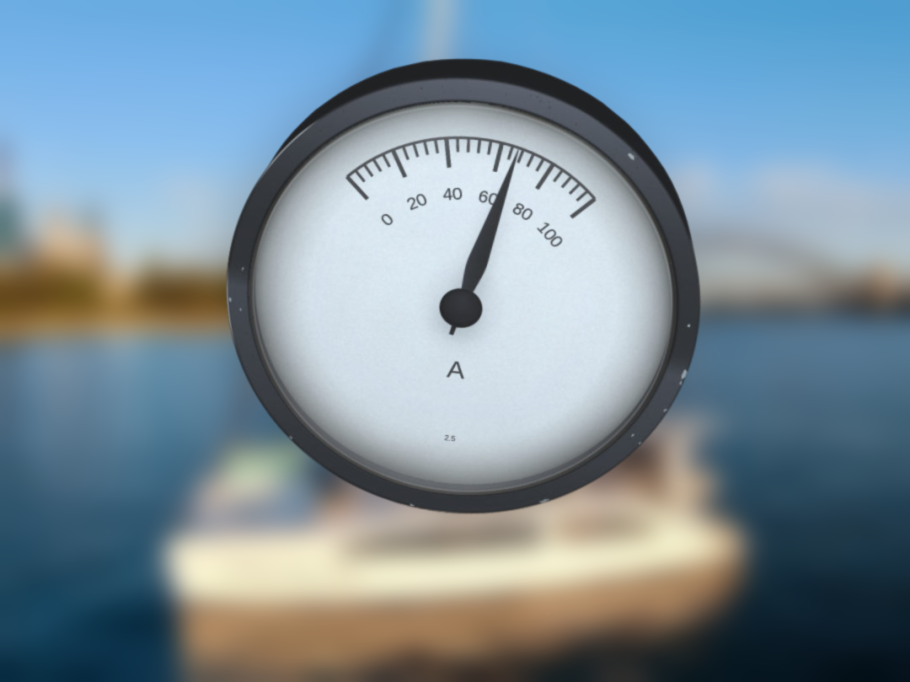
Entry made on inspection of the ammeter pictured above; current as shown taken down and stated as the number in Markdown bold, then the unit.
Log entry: **66** A
